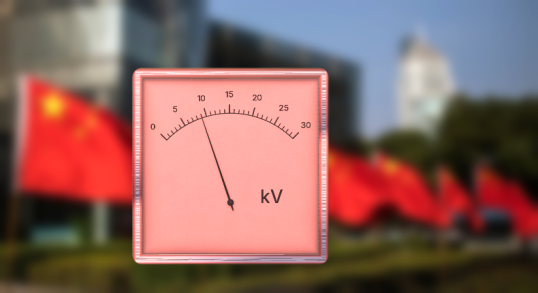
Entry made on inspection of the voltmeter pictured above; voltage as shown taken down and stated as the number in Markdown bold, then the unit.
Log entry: **9** kV
